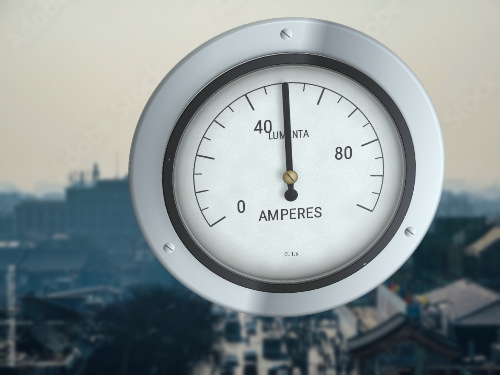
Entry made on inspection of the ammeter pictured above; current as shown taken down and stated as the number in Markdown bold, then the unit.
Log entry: **50** A
